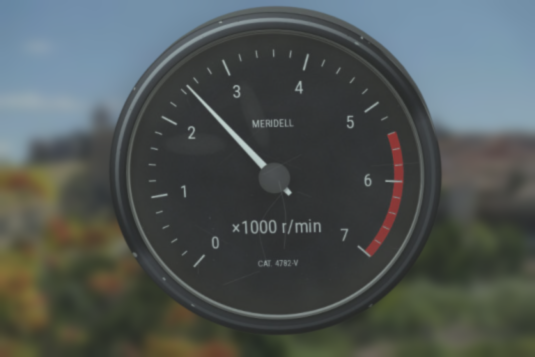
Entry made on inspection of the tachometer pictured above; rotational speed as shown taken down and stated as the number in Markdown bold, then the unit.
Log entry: **2500** rpm
